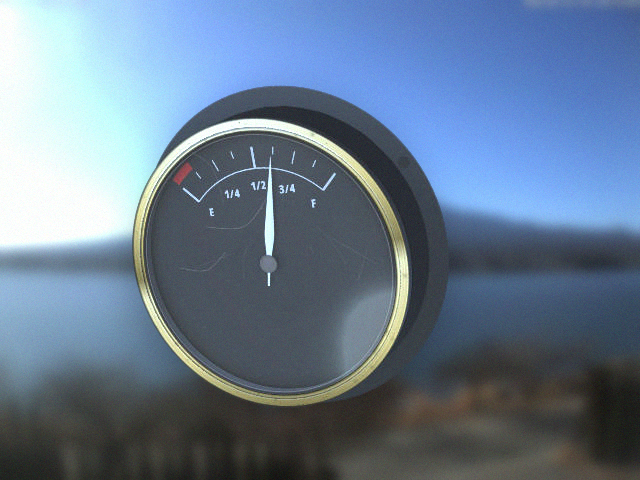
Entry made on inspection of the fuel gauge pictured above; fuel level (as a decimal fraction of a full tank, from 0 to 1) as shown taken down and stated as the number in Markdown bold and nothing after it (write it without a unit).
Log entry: **0.625**
